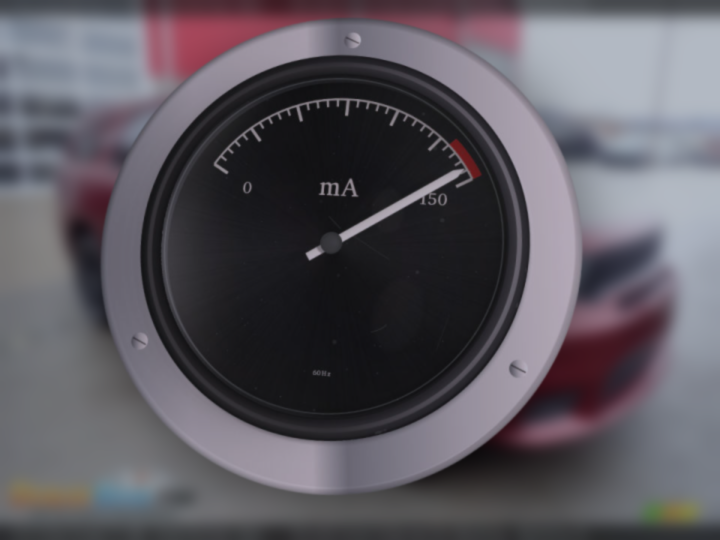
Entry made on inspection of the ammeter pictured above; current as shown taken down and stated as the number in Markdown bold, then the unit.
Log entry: **145** mA
